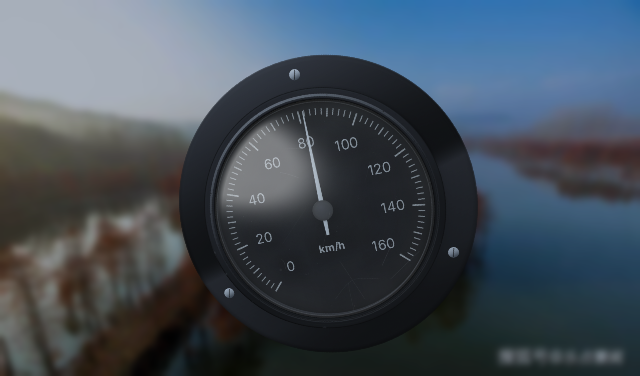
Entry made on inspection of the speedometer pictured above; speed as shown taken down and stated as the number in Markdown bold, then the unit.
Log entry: **82** km/h
